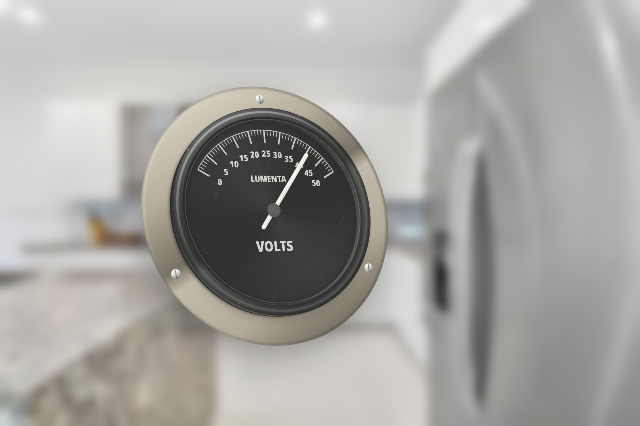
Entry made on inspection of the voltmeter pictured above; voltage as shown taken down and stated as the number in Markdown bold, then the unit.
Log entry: **40** V
